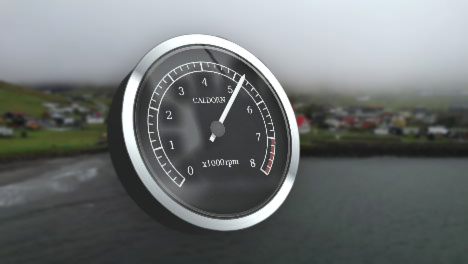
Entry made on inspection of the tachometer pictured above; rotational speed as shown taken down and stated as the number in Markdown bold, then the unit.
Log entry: **5200** rpm
